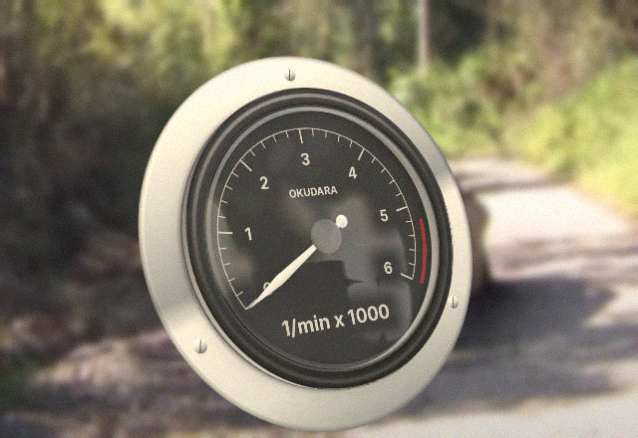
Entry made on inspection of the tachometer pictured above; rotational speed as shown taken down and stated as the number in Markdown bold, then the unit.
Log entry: **0** rpm
